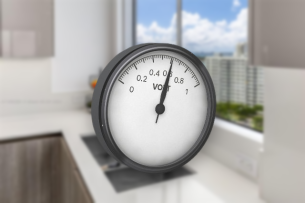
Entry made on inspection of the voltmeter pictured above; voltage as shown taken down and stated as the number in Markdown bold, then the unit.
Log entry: **0.6** V
